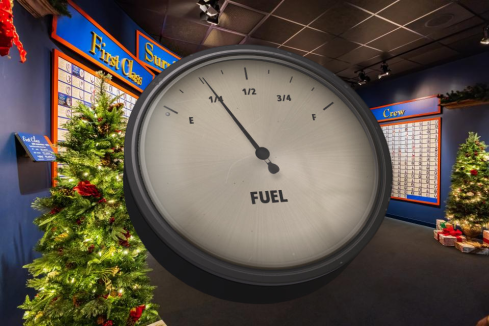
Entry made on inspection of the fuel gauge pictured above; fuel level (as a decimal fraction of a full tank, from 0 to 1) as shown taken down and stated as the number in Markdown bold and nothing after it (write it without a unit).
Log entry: **0.25**
